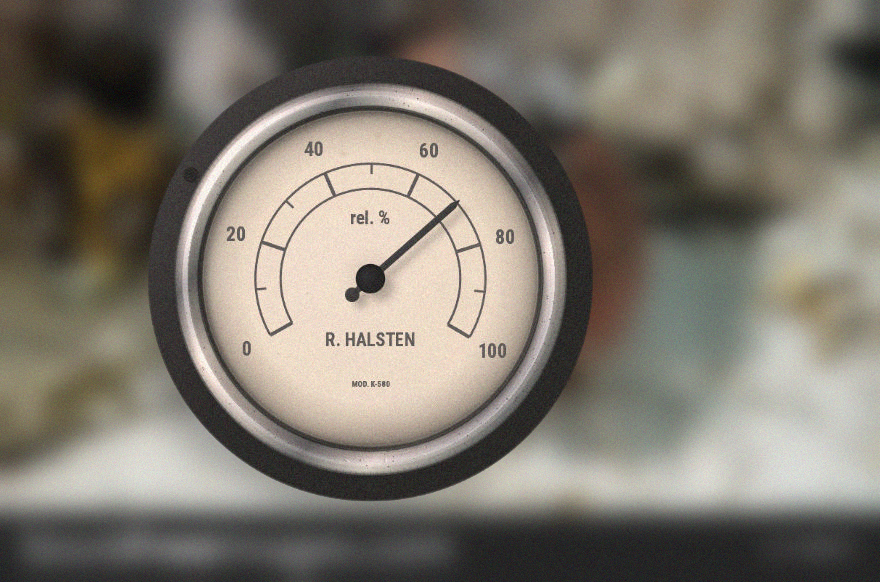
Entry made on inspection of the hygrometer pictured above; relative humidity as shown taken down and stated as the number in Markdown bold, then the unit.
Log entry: **70** %
